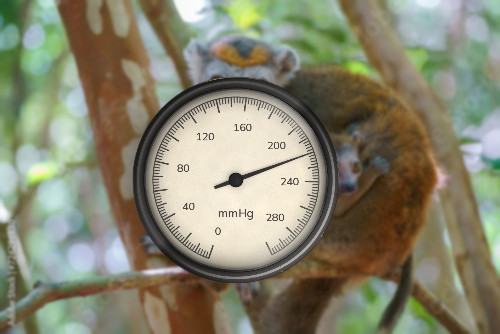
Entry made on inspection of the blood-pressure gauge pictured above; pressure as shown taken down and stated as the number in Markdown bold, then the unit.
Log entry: **220** mmHg
